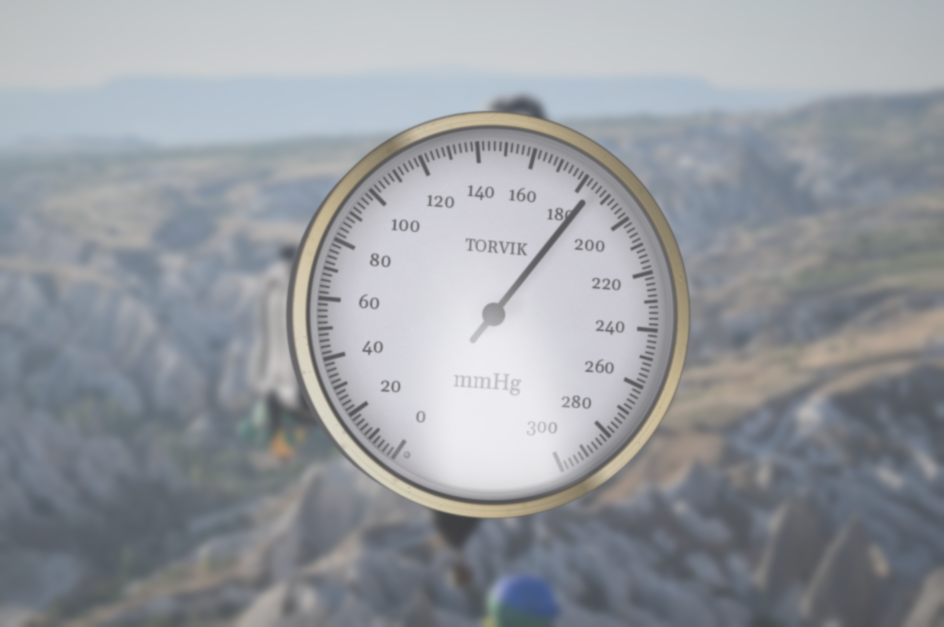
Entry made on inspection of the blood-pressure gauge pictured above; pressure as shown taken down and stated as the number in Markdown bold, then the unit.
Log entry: **184** mmHg
